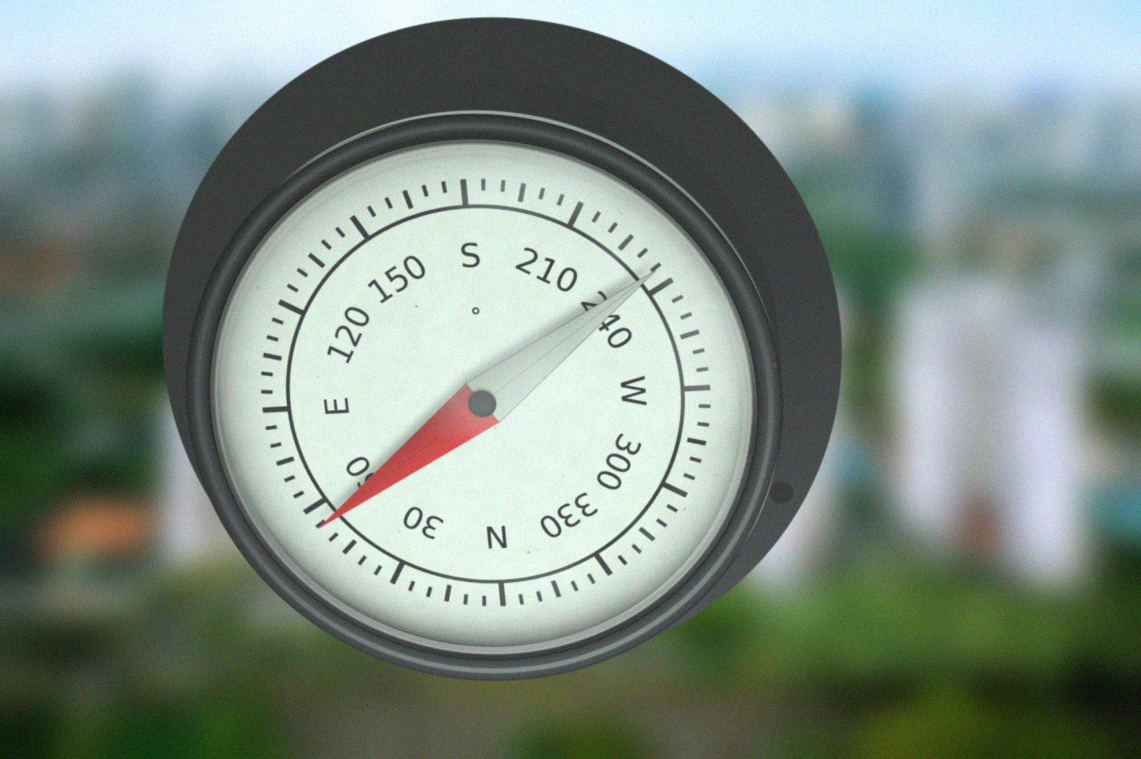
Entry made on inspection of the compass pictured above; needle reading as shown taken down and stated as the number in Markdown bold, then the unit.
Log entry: **55** °
